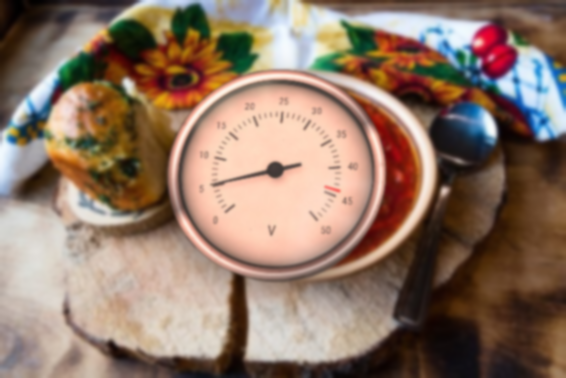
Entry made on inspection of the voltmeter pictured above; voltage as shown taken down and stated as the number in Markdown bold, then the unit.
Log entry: **5** V
